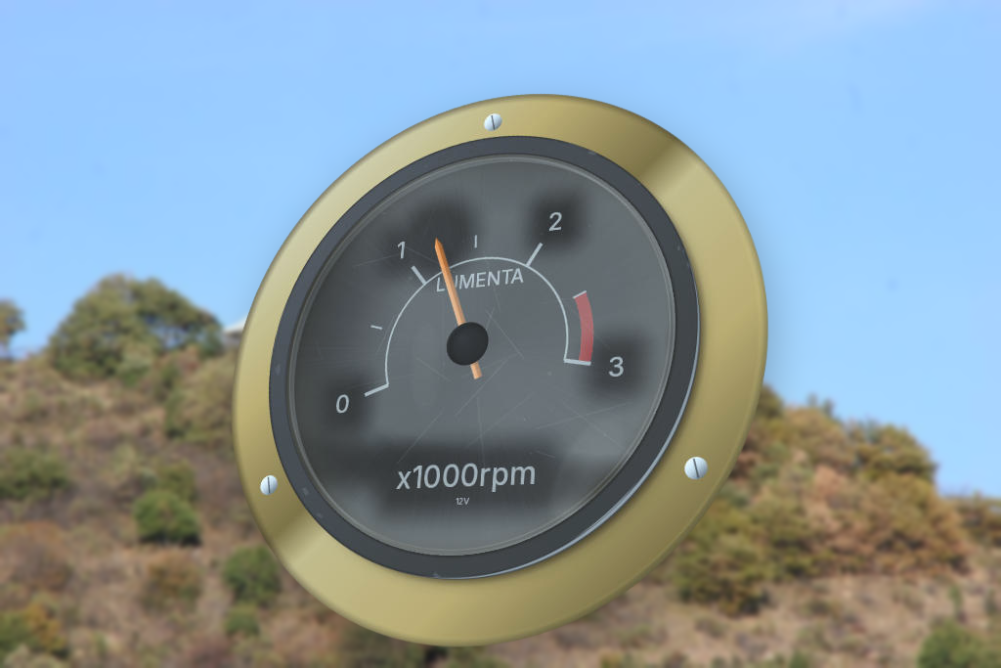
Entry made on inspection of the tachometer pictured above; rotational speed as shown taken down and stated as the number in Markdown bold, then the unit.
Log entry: **1250** rpm
